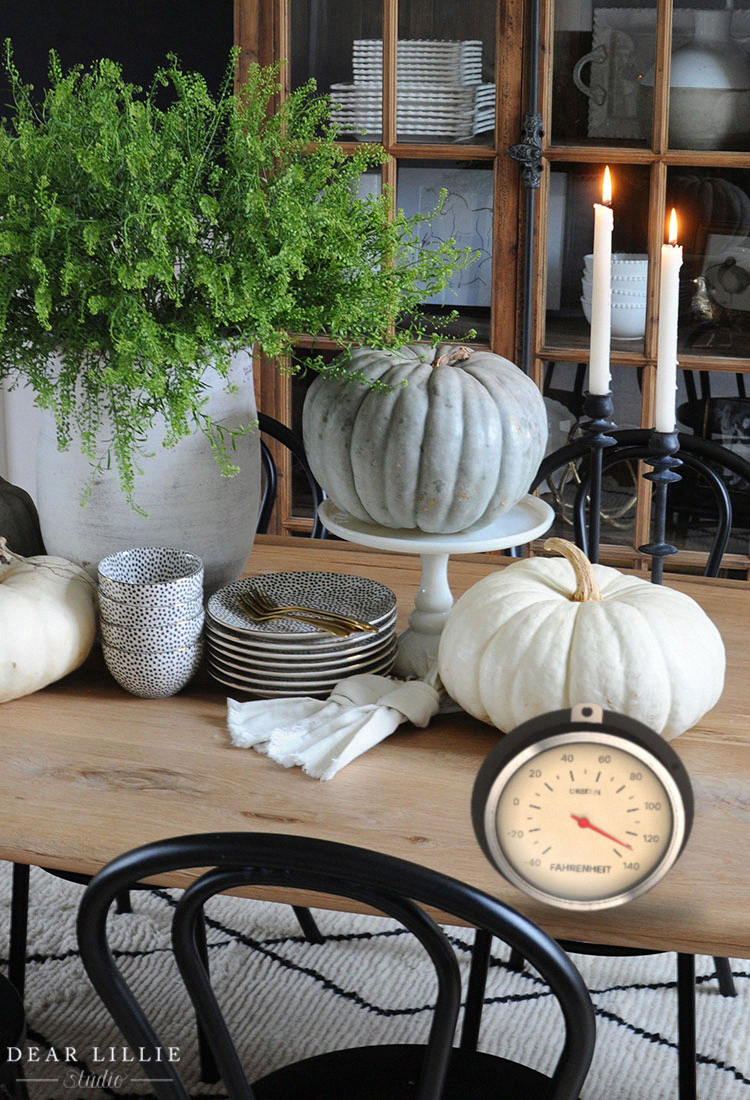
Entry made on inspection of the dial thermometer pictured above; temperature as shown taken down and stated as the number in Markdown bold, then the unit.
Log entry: **130** °F
